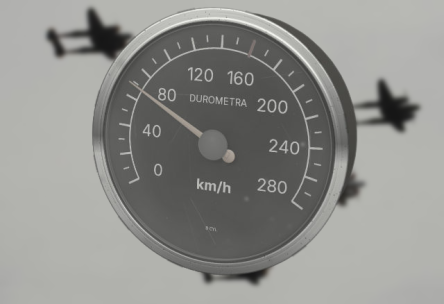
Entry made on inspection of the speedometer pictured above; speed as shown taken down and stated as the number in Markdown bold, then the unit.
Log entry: **70** km/h
